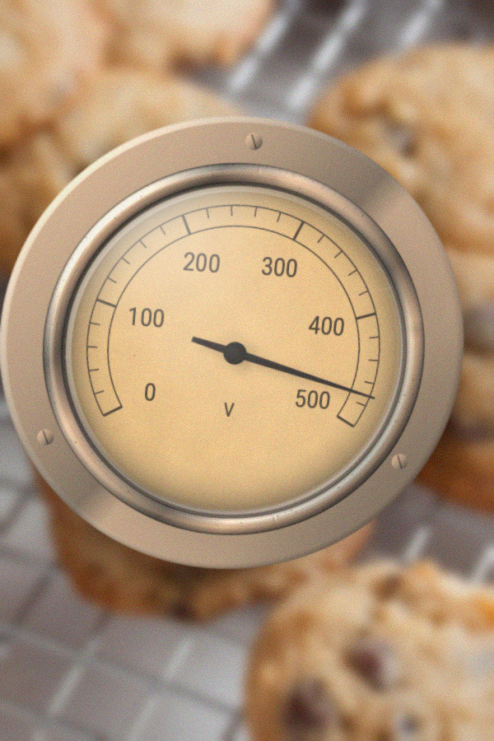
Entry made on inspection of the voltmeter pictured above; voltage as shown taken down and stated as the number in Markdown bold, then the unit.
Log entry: **470** V
